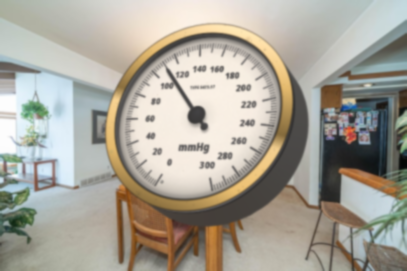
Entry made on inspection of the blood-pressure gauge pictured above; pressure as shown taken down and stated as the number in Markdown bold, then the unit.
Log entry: **110** mmHg
